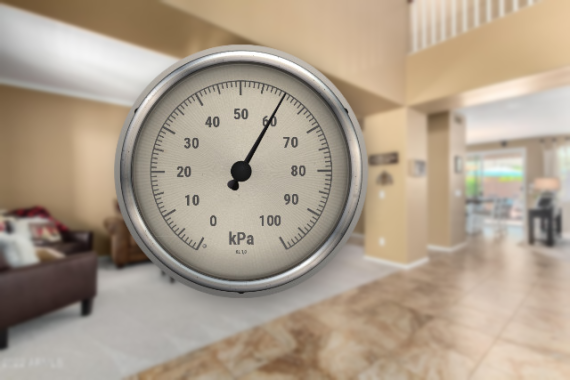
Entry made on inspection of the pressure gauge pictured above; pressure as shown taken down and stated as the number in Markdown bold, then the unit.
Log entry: **60** kPa
